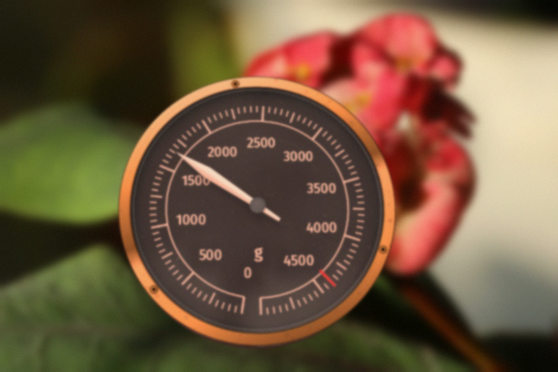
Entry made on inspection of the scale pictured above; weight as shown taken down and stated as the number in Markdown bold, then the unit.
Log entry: **1650** g
